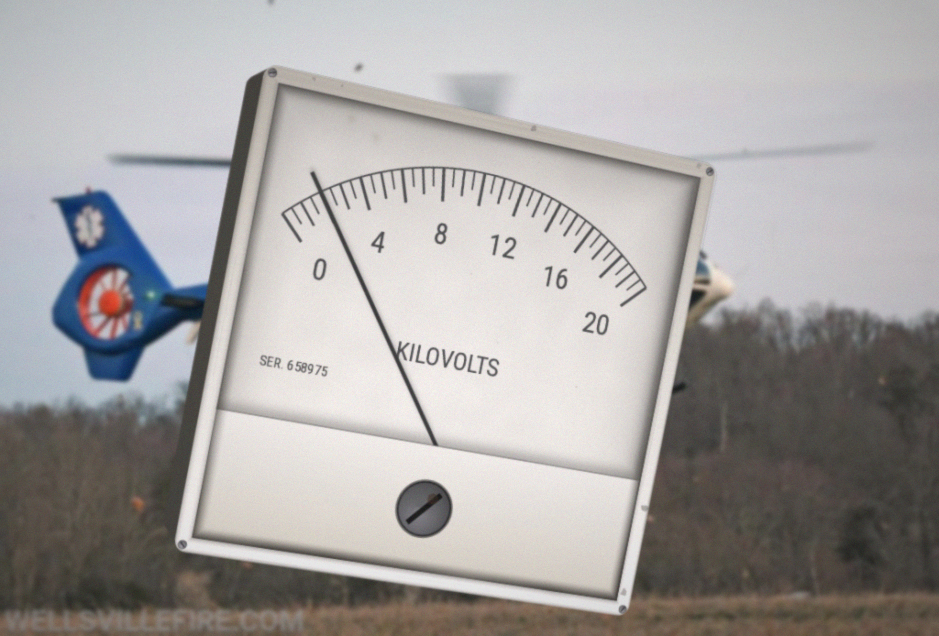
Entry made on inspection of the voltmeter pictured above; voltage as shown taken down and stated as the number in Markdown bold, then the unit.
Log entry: **2** kV
